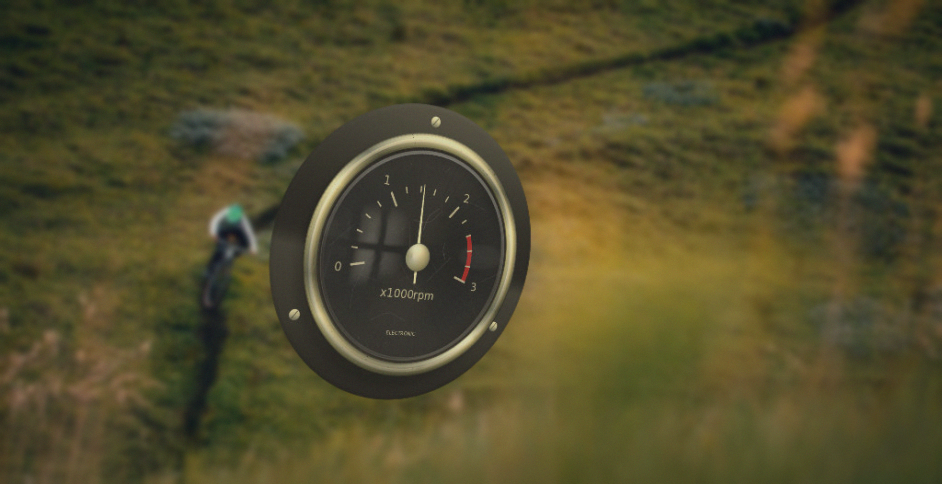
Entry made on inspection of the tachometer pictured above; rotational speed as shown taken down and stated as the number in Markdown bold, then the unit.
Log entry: **1400** rpm
